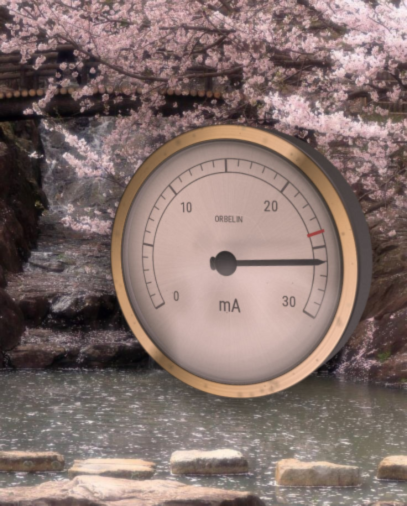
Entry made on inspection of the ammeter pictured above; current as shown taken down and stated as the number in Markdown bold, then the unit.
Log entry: **26** mA
